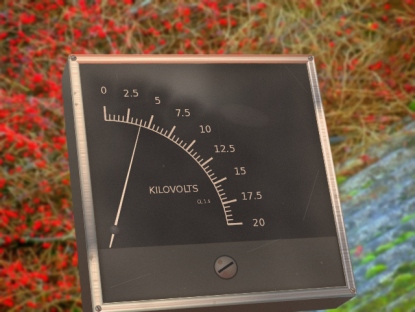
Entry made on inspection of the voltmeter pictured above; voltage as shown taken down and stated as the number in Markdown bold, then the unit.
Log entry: **4** kV
